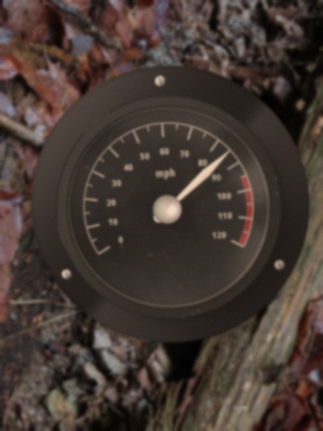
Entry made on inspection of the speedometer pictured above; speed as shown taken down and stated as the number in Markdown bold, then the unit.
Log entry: **85** mph
